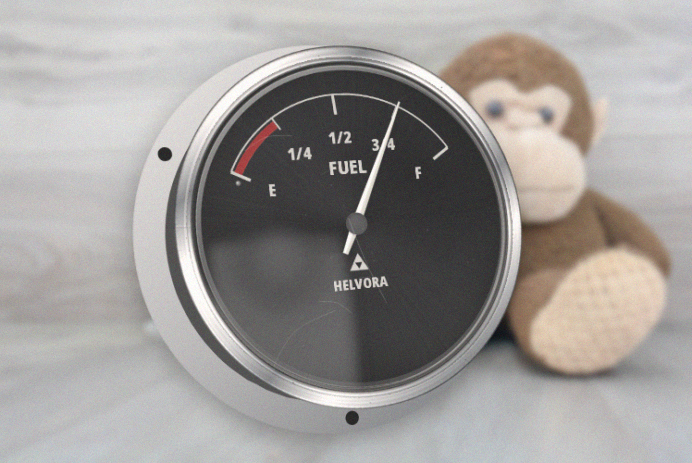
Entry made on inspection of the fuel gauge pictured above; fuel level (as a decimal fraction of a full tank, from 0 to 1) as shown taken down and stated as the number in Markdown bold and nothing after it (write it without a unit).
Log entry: **0.75**
